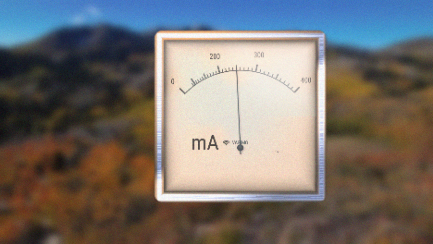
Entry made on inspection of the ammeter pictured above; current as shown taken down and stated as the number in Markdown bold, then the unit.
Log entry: **250** mA
